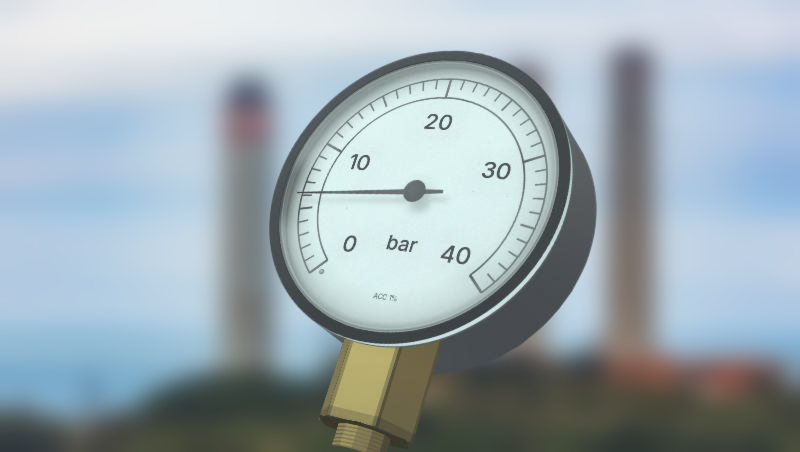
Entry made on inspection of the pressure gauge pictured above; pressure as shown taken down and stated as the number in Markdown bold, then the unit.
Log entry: **6** bar
